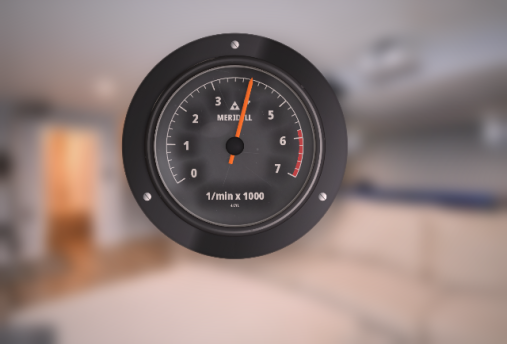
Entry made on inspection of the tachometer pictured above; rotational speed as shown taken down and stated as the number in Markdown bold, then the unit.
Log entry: **4000** rpm
